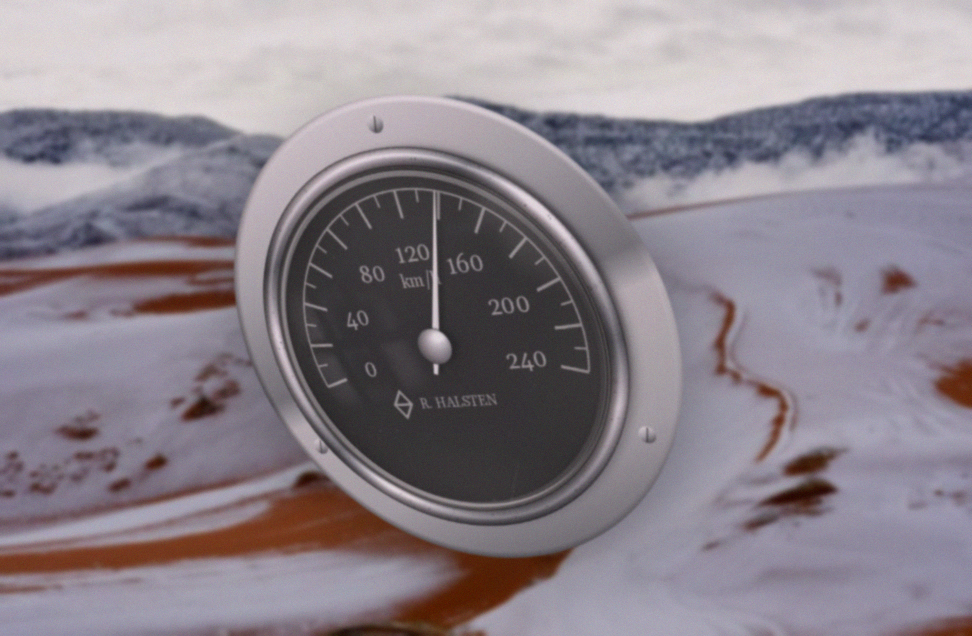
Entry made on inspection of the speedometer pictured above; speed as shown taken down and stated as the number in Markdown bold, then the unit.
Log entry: **140** km/h
